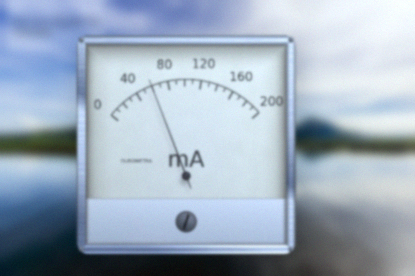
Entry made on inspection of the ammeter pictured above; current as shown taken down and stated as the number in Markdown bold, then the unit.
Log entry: **60** mA
